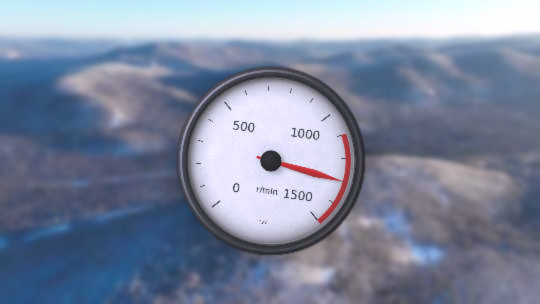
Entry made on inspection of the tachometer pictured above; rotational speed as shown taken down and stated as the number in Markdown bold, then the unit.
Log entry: **1300** rpm
